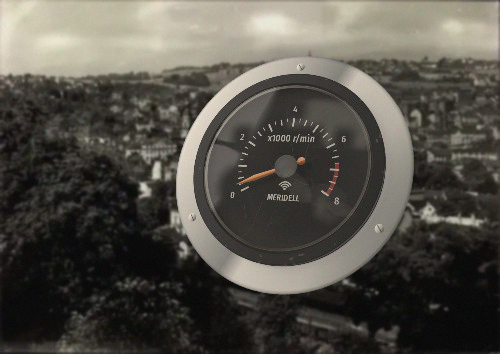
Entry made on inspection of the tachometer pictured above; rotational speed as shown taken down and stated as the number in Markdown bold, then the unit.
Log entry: **250** rpm
